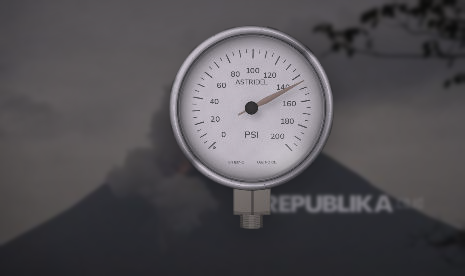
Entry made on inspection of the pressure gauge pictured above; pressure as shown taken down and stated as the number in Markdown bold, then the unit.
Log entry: **145** psi
